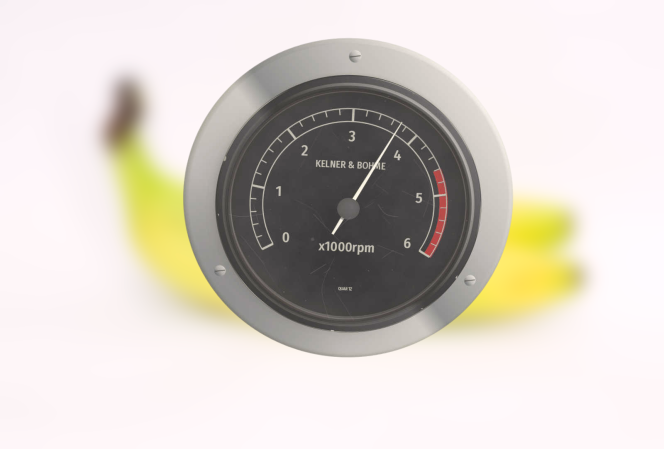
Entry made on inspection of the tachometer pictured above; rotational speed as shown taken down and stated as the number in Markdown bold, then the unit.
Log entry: **3700** rpm
